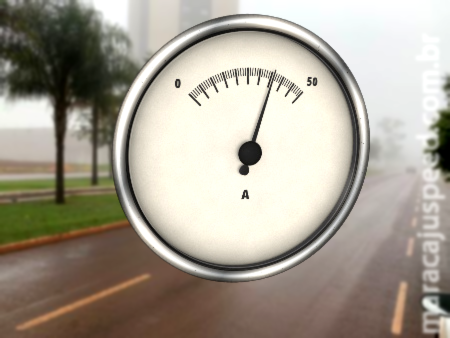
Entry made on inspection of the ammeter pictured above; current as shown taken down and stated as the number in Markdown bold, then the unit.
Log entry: **35** A
